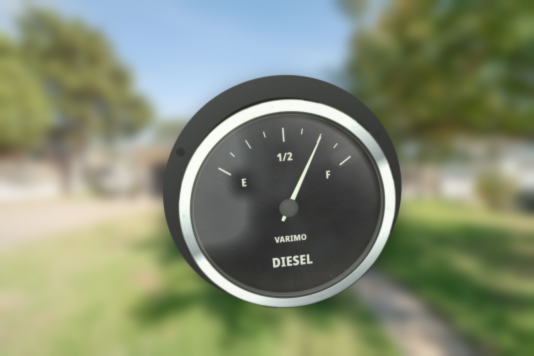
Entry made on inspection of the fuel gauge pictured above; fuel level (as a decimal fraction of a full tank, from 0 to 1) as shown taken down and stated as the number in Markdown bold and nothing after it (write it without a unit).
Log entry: **0.75**
